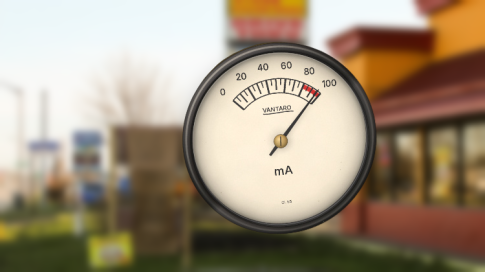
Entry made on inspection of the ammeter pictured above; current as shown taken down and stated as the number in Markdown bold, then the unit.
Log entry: **95** mA
